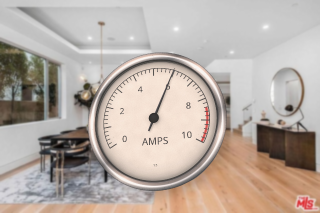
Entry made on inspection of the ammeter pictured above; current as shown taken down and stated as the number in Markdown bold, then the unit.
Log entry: **6** A
